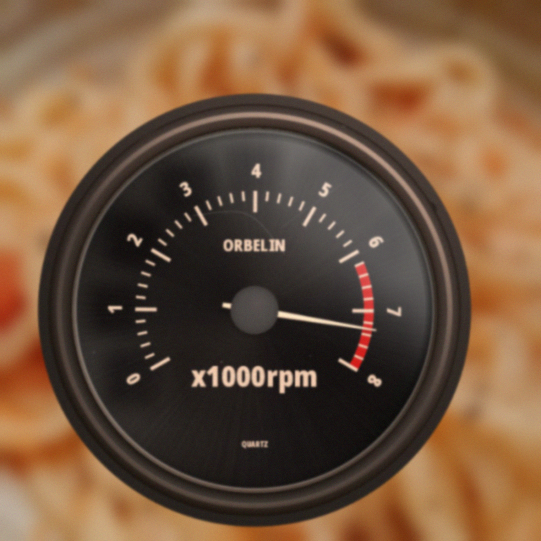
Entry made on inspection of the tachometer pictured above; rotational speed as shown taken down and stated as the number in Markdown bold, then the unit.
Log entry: **7300** rpm
